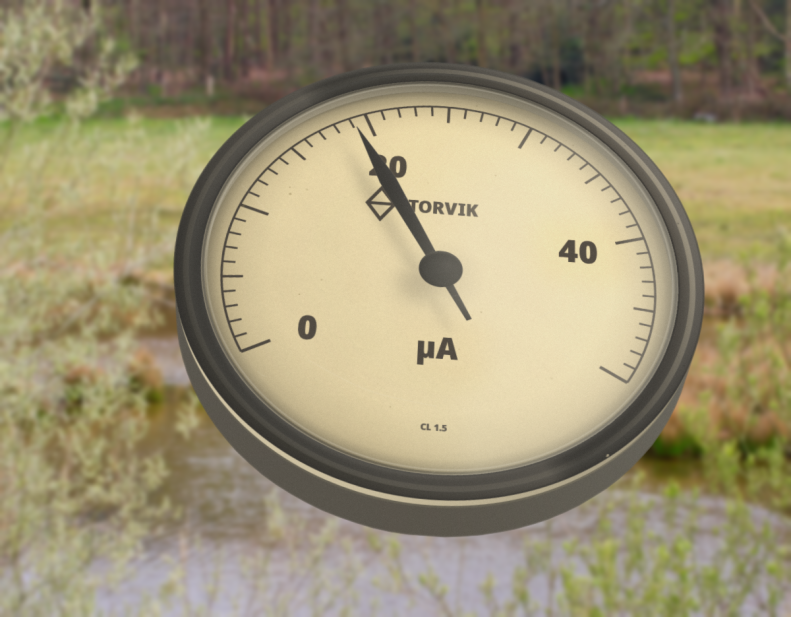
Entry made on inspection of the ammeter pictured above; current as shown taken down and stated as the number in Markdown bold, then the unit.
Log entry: **19** µA
